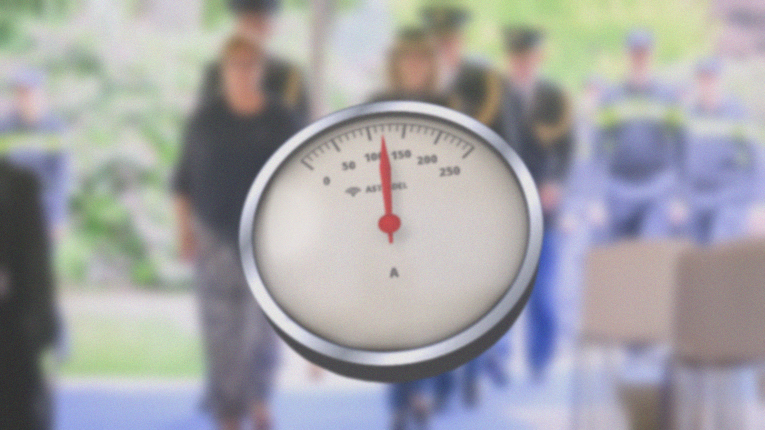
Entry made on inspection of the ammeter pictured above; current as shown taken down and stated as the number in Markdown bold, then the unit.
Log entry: **120** A
